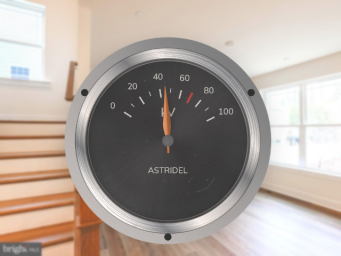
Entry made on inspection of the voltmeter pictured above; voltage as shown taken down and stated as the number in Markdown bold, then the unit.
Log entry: **45** kV
